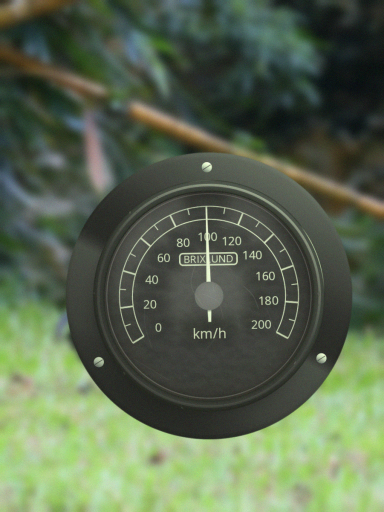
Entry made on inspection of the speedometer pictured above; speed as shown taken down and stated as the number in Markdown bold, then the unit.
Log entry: **100** km/h
